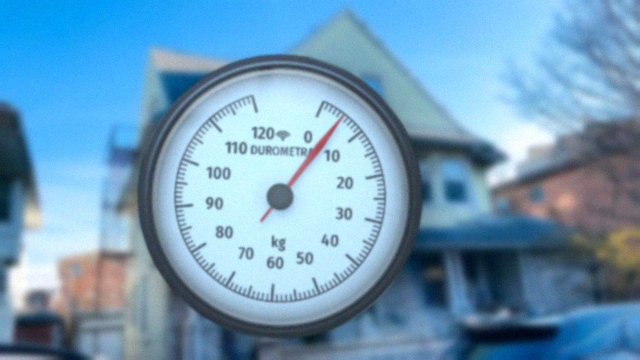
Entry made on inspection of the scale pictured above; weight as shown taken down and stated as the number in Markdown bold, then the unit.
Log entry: **5** kg
